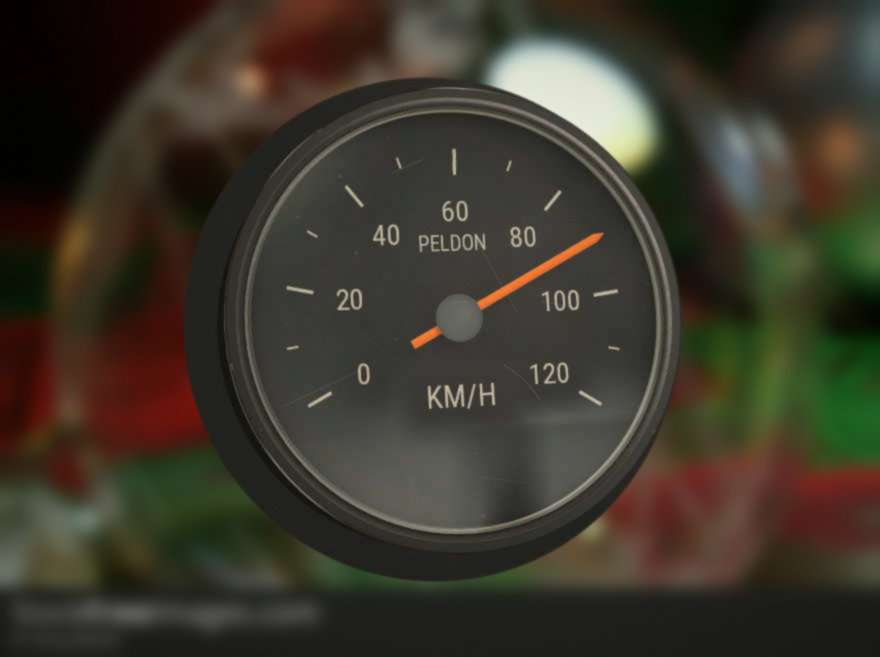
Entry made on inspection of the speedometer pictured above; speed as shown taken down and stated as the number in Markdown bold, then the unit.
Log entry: **90** km/h
